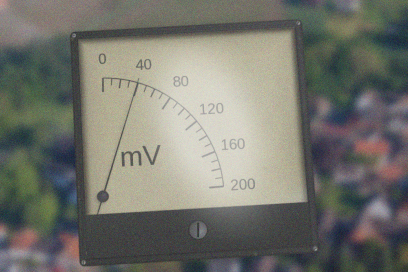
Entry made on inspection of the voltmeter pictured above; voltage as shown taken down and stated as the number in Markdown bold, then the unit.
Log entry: **40** mV
